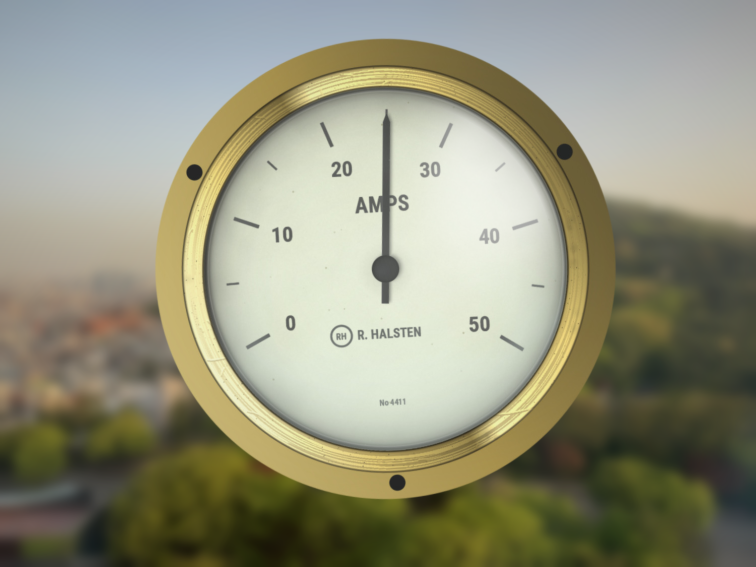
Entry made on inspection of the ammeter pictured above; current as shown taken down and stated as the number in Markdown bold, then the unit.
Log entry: **25** A
